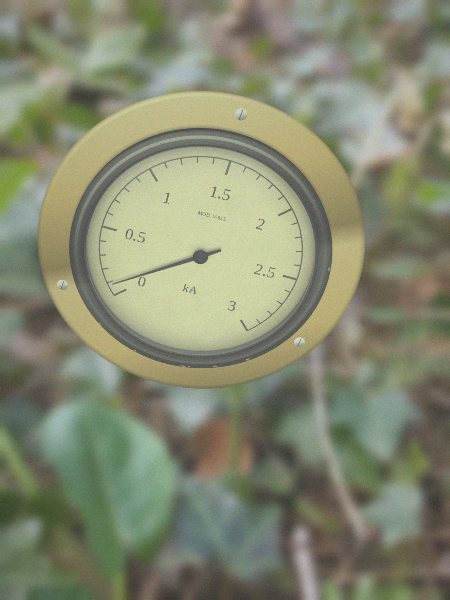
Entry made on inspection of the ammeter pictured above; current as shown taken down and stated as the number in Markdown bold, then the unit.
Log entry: **0.1** kA
